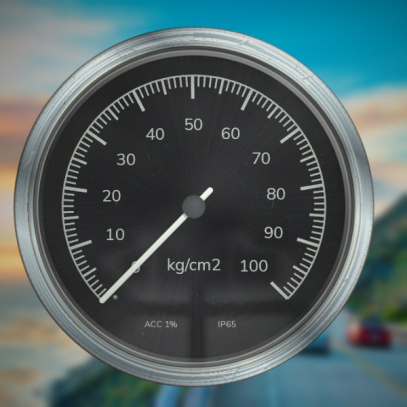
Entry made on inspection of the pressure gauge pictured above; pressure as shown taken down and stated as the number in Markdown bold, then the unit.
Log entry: **0** kg/cm²
